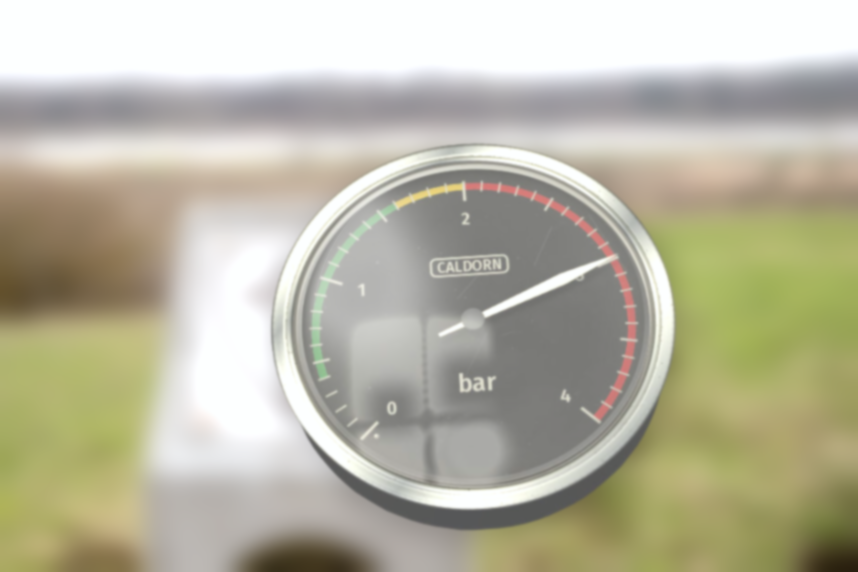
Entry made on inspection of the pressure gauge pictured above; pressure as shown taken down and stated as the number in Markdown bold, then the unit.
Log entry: **3** bar
